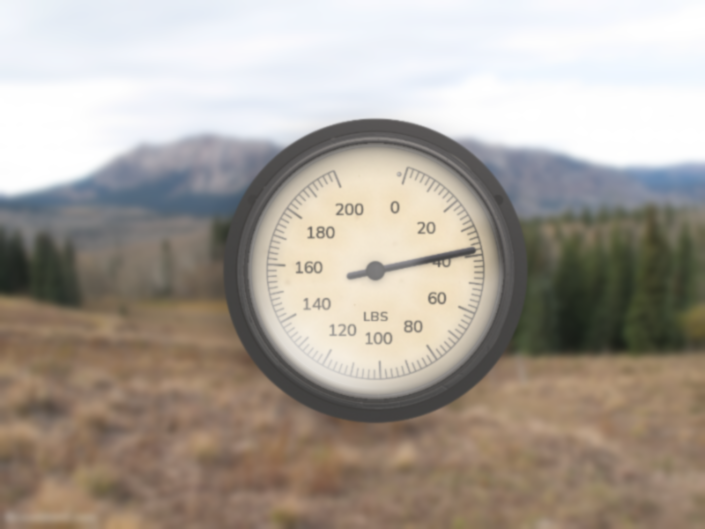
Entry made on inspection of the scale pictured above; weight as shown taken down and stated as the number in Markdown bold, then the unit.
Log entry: **38** lb
